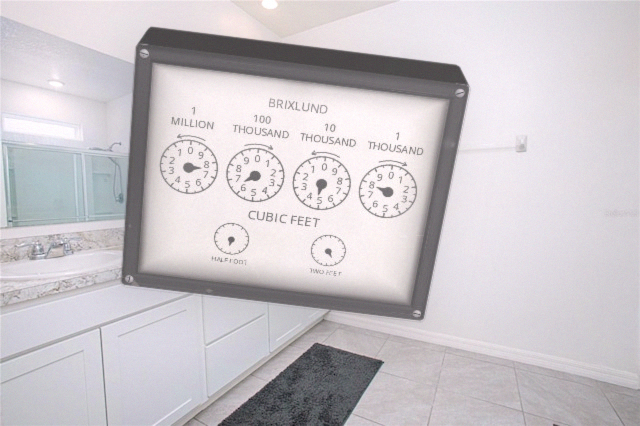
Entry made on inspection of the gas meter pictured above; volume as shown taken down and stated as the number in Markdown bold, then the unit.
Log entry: **764800** ft³
